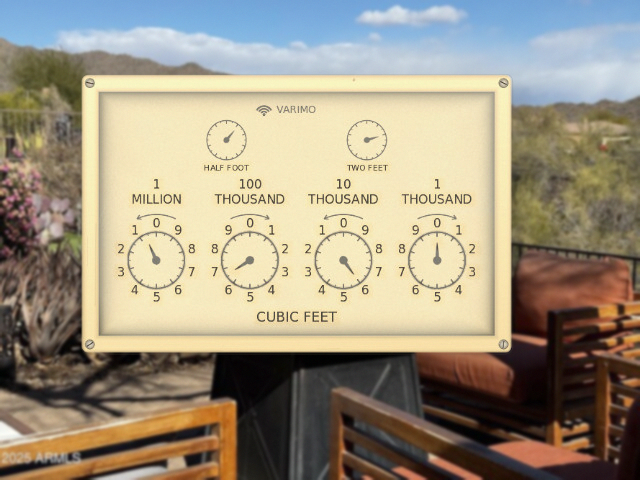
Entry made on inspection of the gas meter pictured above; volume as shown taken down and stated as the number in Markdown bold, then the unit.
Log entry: **66000** ft³
